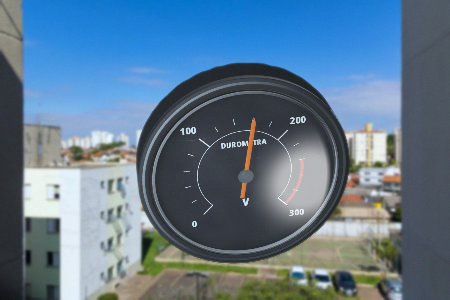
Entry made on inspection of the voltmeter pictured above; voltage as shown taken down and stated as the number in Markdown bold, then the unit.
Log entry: **160** V
